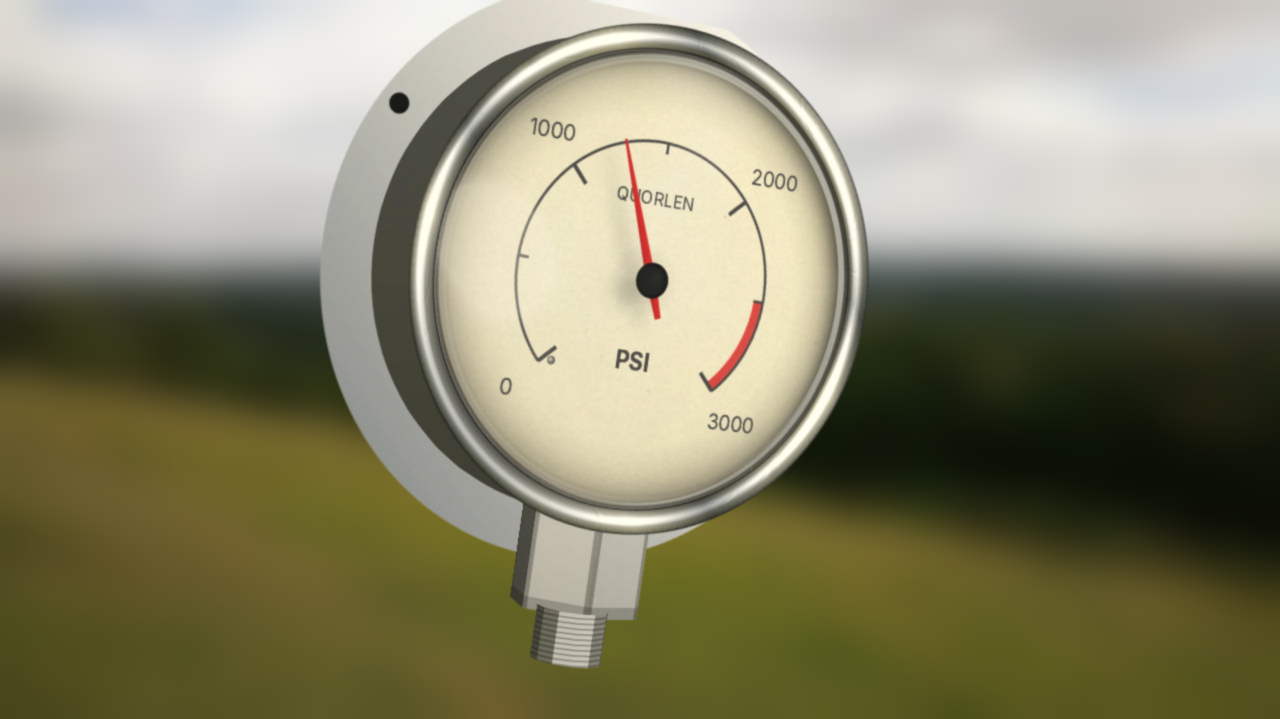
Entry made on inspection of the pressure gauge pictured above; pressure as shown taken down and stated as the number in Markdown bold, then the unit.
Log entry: **1250** psi
